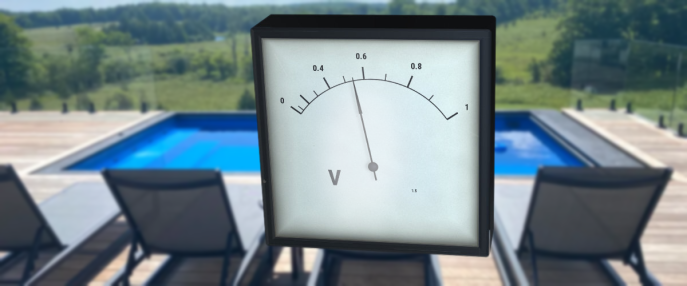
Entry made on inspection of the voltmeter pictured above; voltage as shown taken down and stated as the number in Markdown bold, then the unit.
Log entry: **0.55** V
